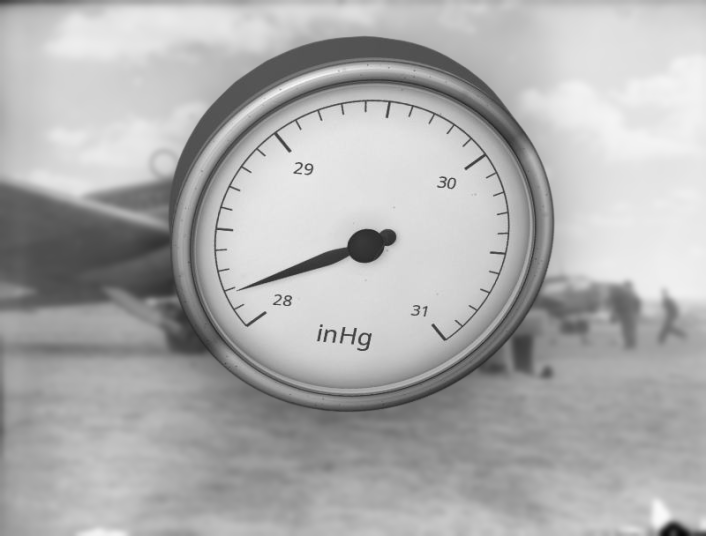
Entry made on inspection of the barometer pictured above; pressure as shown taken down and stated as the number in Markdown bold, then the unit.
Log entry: **28.2** inHg
